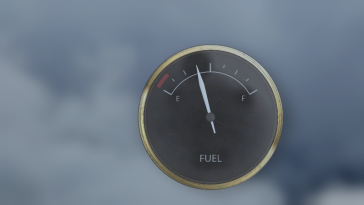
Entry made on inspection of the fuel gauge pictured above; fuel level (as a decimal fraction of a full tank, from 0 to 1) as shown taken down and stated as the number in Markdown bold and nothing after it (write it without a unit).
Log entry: **0.375**
